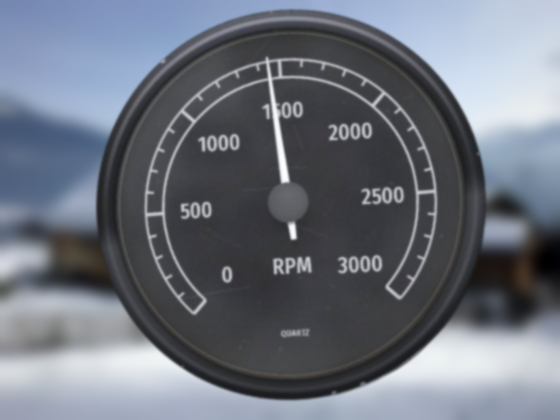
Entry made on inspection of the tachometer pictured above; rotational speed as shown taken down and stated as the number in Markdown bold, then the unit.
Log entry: **1450** rpm
